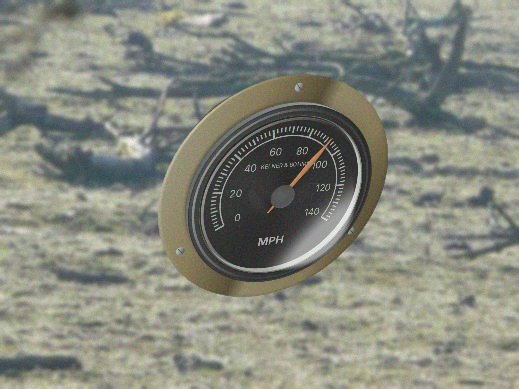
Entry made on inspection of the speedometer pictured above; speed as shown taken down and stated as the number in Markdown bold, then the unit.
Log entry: **90** mph
